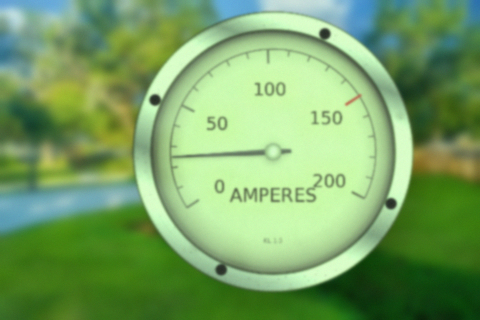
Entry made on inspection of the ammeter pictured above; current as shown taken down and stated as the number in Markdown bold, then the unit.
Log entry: **25** A
